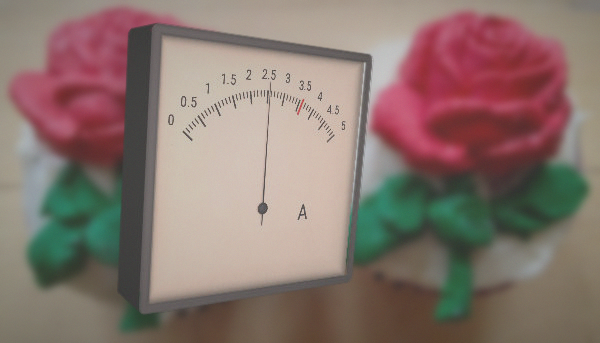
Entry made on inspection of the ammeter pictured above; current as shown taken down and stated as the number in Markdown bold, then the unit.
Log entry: **2.5** A
